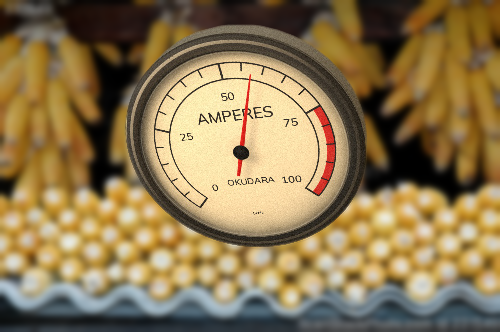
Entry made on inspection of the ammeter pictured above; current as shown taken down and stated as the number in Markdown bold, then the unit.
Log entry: **57.5** A
